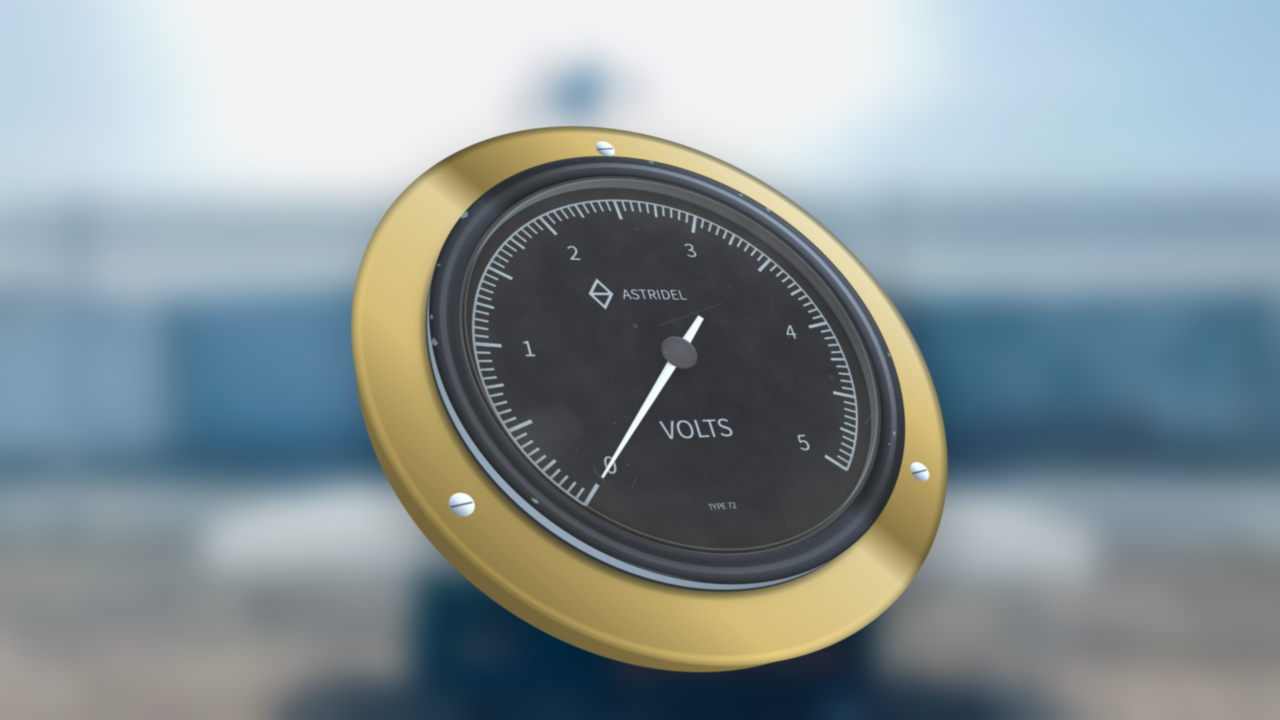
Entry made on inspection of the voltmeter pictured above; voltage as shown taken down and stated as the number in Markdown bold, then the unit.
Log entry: **0** V
